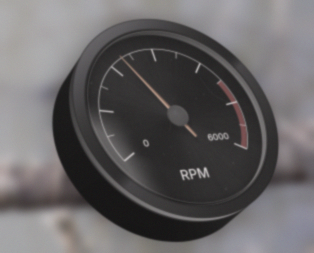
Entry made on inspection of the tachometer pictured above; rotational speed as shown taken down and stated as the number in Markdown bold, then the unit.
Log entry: **2250** rpm
